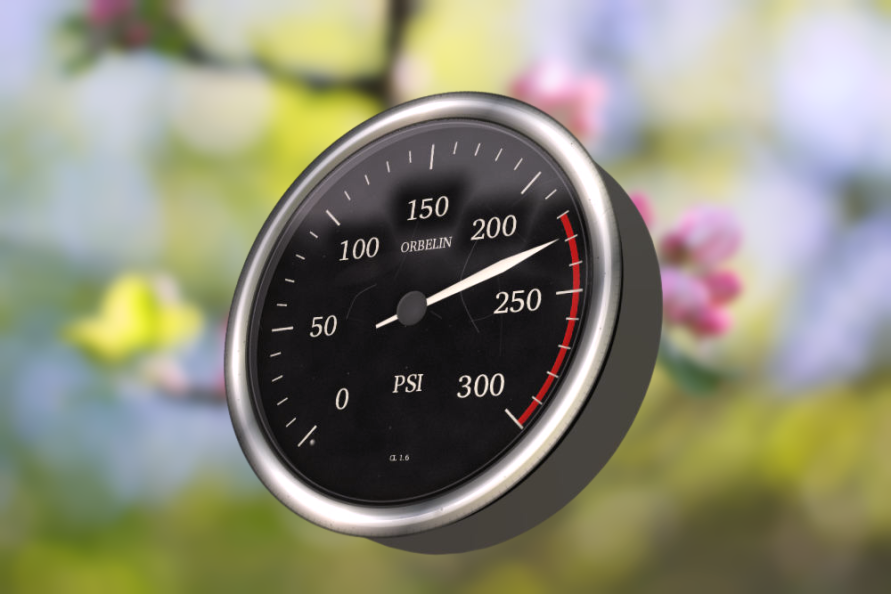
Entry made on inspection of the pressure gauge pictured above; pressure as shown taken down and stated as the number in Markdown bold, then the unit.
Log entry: **230** psi
